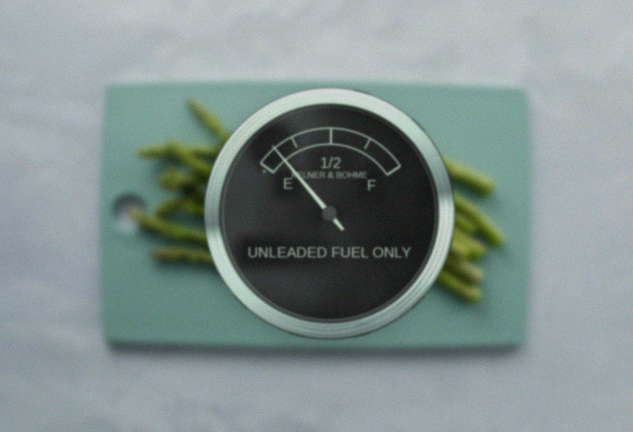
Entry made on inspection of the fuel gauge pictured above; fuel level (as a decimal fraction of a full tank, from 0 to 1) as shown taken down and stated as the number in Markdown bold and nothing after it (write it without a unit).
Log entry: **0.125**
